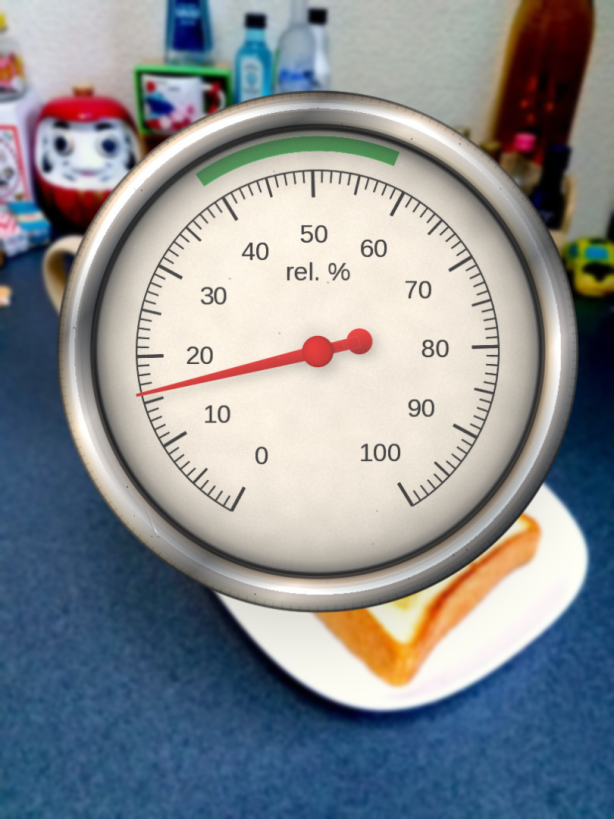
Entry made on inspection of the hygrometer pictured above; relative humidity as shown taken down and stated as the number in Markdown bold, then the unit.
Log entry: **16** %
